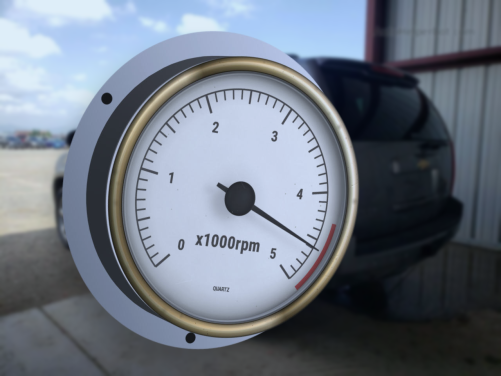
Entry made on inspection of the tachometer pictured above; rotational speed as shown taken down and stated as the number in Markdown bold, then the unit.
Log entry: **4600** rpm
